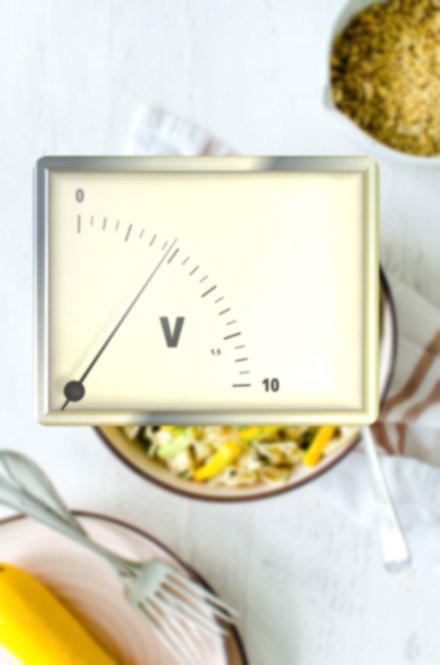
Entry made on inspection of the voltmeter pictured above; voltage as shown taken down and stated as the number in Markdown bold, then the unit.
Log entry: **3.75** V
